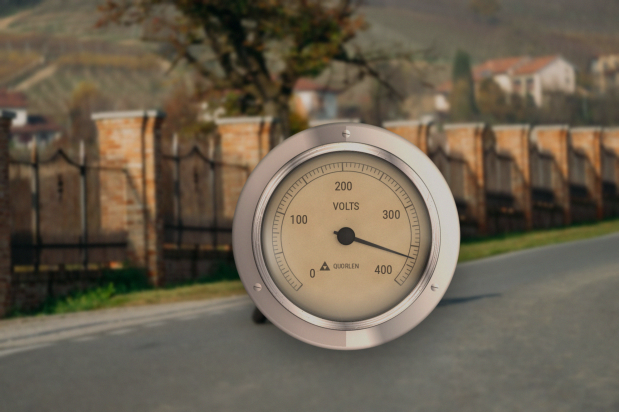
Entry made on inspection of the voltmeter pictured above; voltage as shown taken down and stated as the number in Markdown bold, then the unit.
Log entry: **365** V
